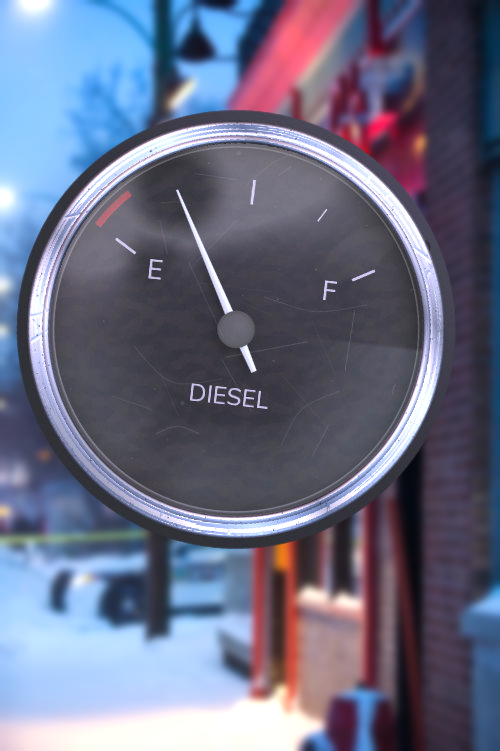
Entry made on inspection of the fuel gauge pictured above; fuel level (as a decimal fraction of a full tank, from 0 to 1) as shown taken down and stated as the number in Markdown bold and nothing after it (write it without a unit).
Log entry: **0.25**
